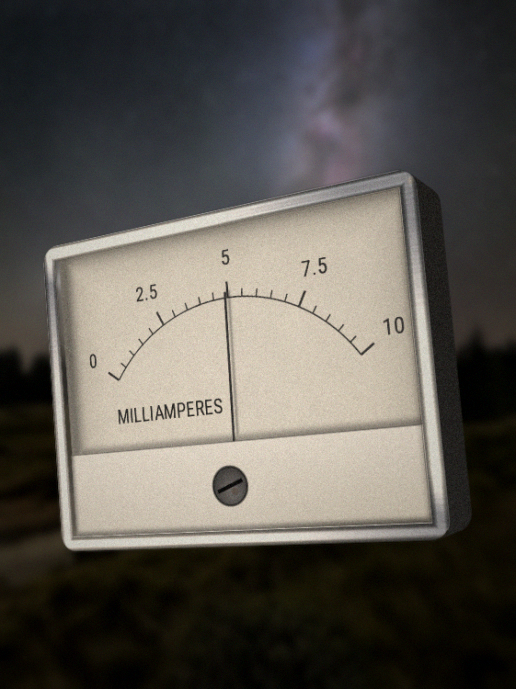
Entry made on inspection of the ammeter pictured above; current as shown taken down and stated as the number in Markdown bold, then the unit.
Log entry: **5** mA
